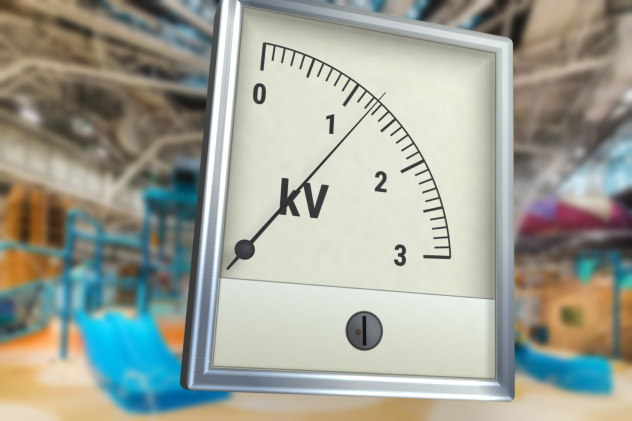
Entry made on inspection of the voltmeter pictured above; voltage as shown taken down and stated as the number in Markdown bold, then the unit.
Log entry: **1.25** kV
